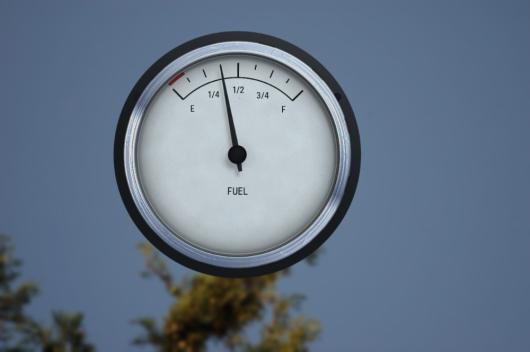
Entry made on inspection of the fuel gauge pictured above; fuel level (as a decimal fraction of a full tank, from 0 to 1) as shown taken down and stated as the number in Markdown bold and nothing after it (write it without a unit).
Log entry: **0.375**
